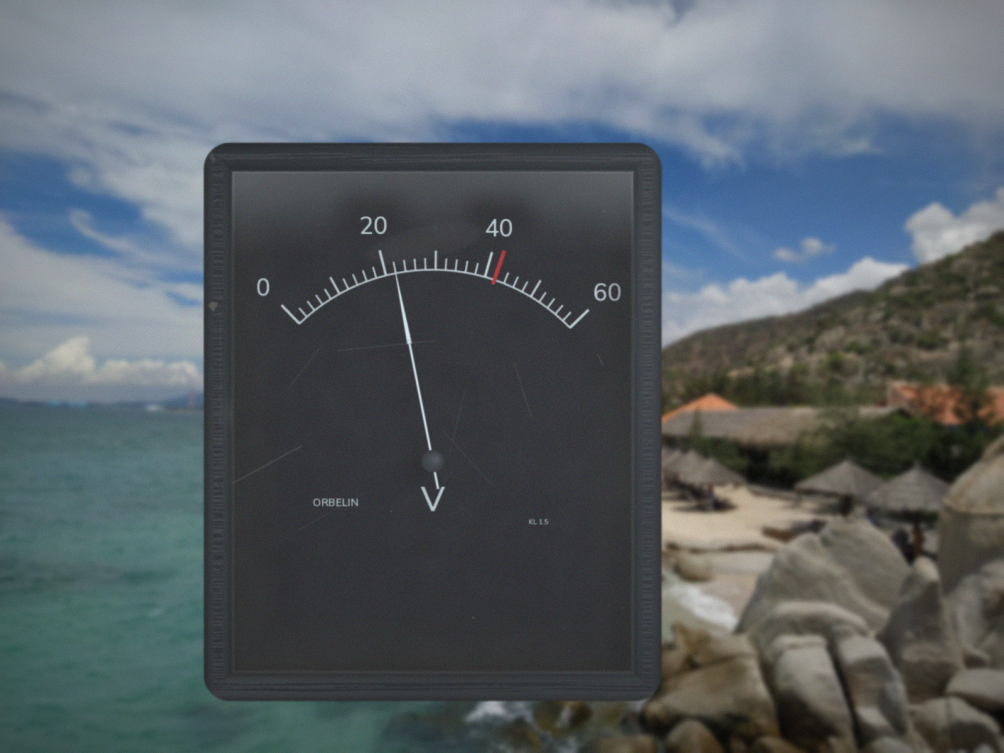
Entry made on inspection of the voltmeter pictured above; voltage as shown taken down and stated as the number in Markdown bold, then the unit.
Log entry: **22** V
